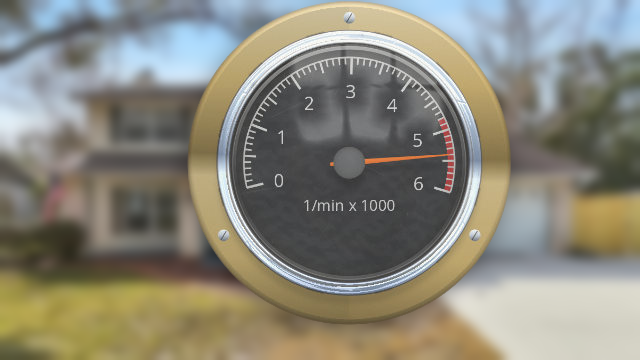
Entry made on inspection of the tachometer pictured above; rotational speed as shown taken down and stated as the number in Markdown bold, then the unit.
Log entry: **5400** rpm
